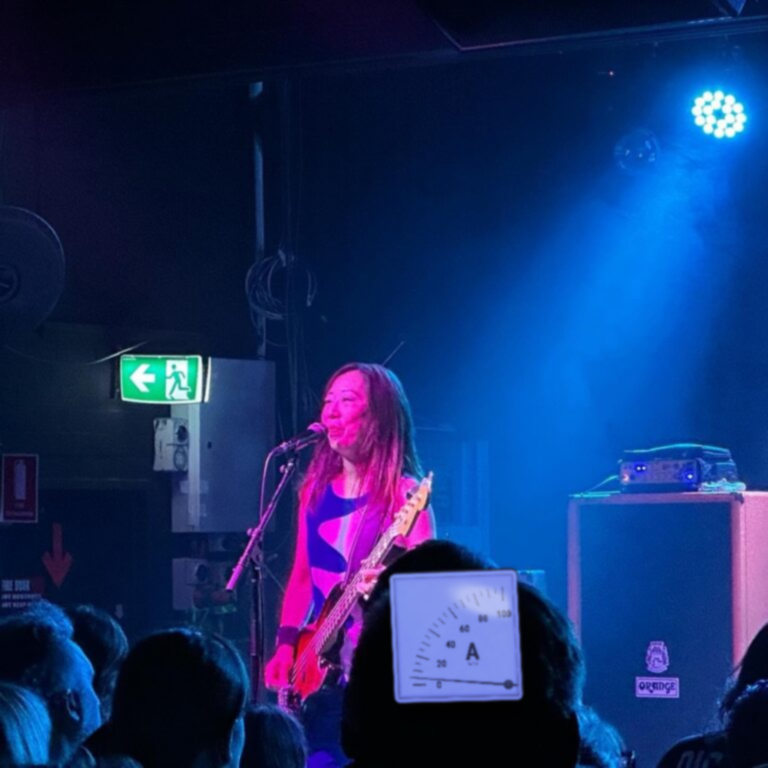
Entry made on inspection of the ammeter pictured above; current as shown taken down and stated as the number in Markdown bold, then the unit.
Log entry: **5** A
